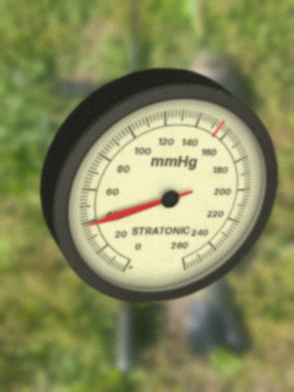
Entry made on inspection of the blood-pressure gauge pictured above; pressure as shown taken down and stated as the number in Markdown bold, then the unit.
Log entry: **40** mmHg
